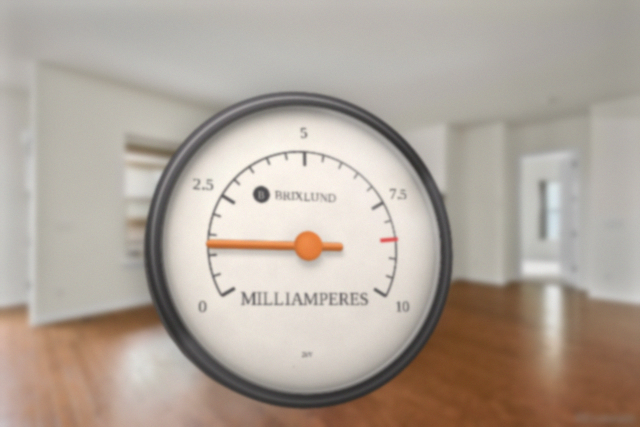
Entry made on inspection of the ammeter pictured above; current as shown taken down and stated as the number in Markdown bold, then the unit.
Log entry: **1.25** mA
